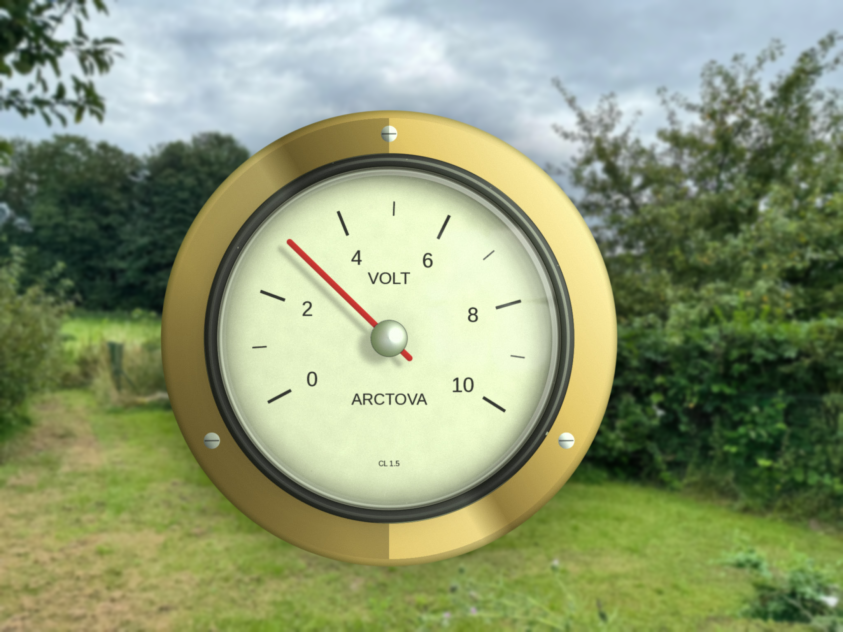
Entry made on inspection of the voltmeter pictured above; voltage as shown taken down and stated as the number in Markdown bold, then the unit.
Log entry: **3** V
